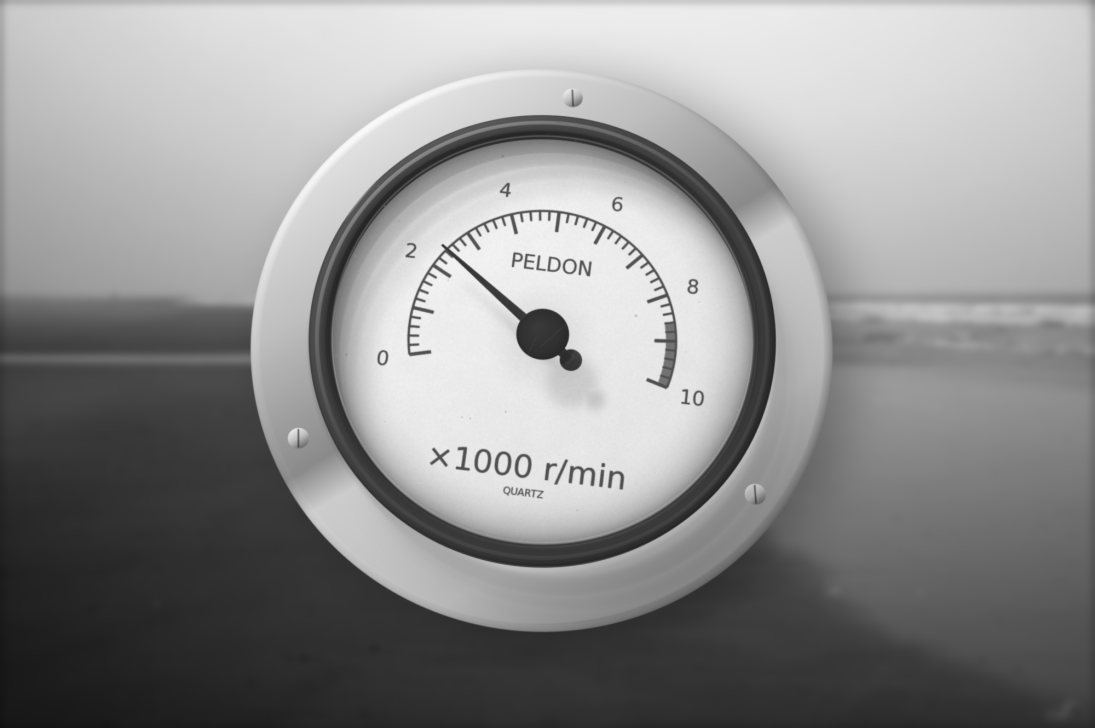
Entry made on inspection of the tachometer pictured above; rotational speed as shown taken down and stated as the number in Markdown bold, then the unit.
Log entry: **2400** rpm
